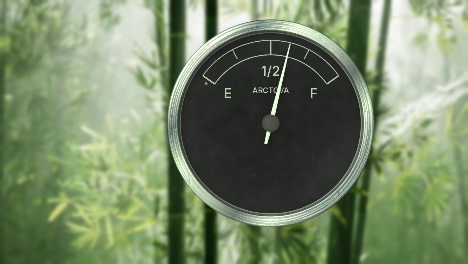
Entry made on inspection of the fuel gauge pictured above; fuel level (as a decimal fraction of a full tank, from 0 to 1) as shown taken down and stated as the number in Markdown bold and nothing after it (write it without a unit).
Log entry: **0.625**
